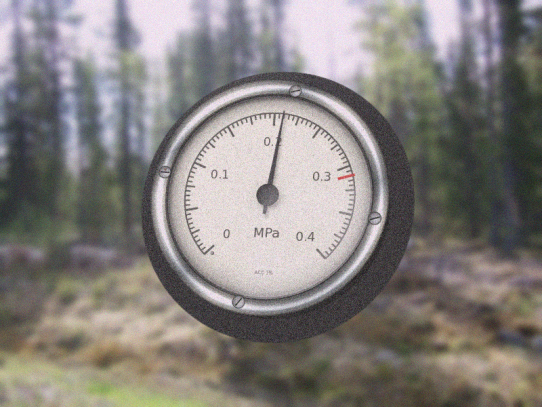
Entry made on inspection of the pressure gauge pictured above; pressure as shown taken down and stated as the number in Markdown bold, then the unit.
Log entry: **0.21** MPa
